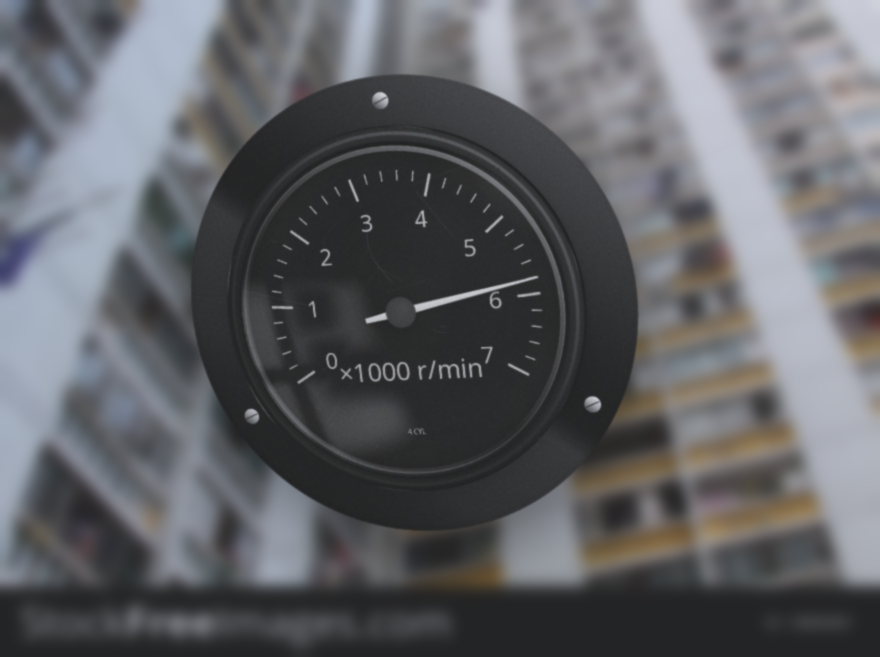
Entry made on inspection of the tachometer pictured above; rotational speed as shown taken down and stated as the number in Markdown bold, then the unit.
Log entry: **5800** rpm
